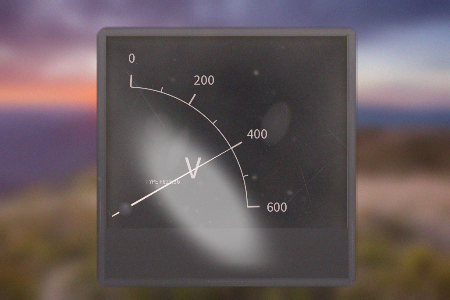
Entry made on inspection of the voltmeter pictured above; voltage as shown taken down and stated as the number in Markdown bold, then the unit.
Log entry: **400** V
